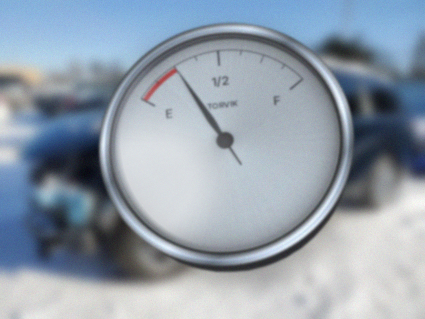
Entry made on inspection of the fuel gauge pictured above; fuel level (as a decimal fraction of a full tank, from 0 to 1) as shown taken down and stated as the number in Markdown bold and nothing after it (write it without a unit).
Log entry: **0.25**
